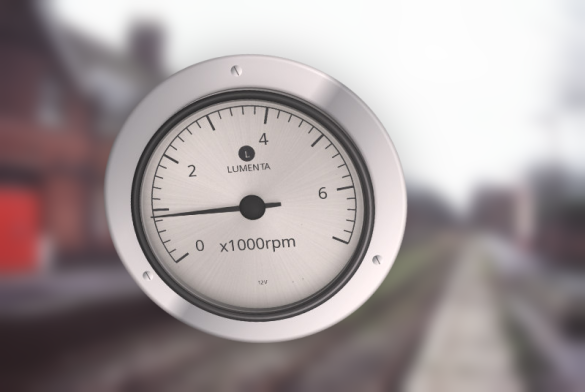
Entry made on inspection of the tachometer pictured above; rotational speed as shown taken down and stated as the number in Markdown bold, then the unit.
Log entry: **900** rpm
